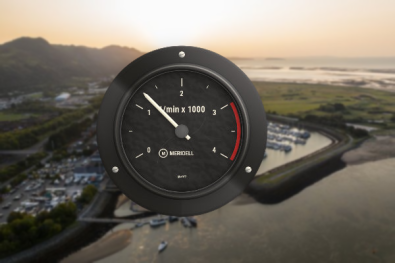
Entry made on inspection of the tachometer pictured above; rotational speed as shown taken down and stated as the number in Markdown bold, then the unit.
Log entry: **1250** rpm
